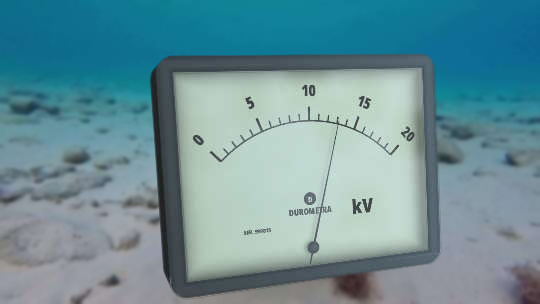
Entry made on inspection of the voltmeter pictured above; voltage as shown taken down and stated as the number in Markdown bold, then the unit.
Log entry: **13** kV
